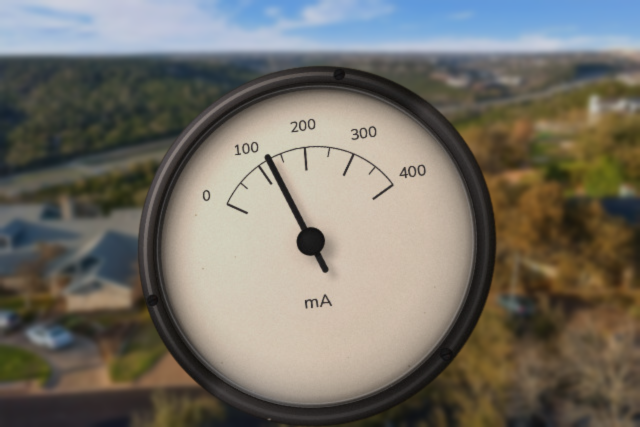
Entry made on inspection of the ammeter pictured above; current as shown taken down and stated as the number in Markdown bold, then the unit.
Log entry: **125** mA
